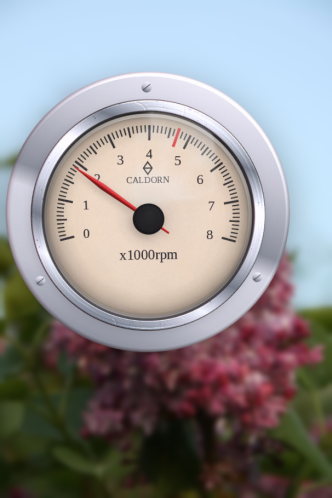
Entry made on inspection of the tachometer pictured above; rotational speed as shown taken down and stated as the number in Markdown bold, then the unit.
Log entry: **1900** rpm
